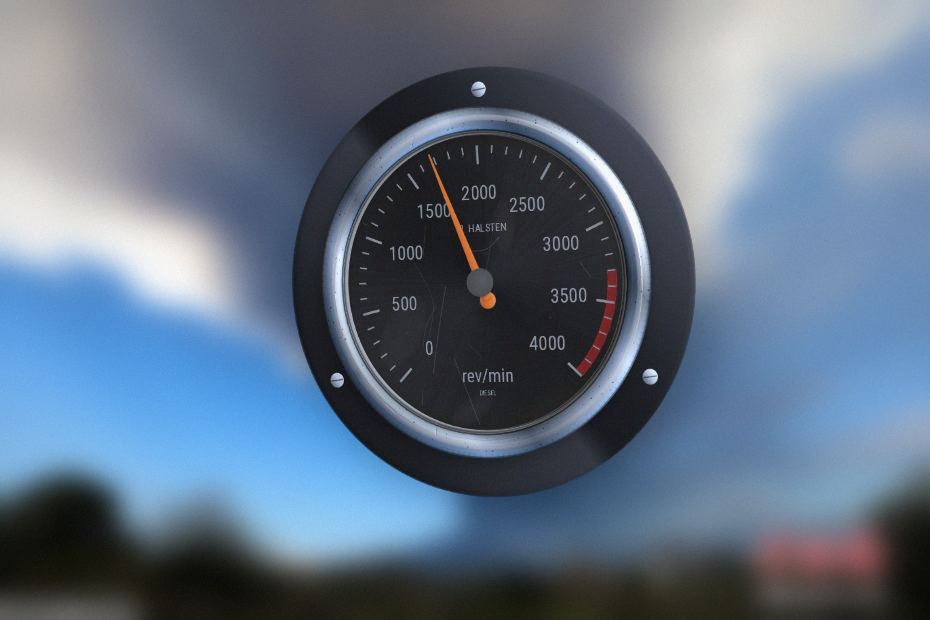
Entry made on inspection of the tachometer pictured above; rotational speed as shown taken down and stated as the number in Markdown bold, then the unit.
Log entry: **1700** rpm
